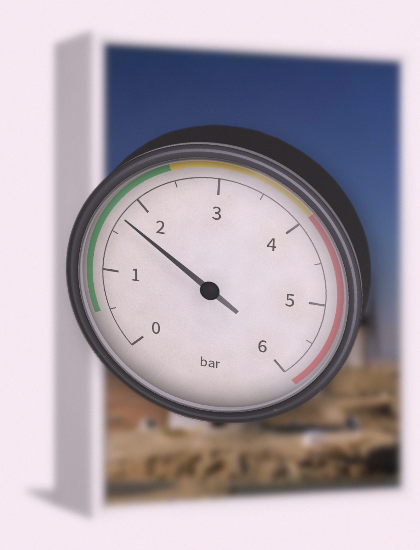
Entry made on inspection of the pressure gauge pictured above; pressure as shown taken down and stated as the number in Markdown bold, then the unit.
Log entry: **1.75** bar
